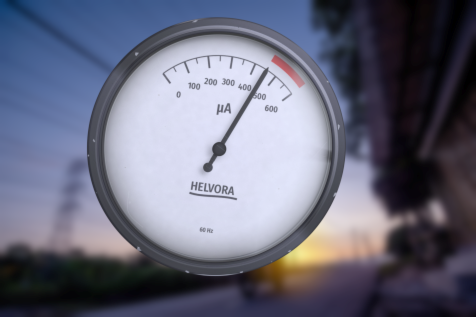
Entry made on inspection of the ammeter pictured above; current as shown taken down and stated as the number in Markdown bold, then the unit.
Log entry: **450** µA
